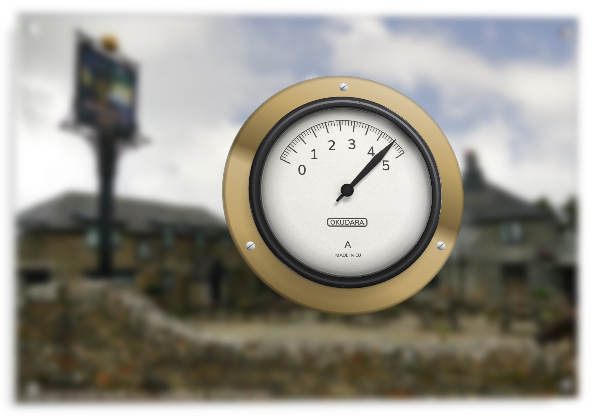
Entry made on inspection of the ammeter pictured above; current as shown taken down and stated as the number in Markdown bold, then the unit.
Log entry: **4.5** A
